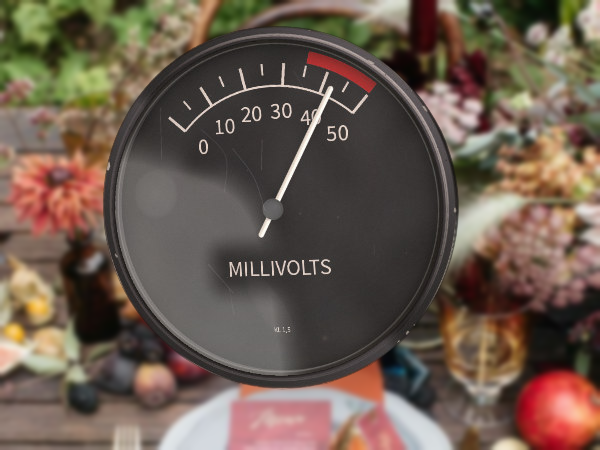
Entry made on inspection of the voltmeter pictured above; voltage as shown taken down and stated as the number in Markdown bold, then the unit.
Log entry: **42.5** mV
